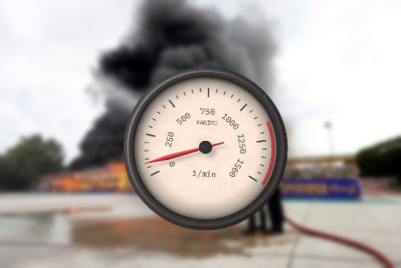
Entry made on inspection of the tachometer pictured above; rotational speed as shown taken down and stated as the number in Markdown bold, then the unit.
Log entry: **75** rpm
